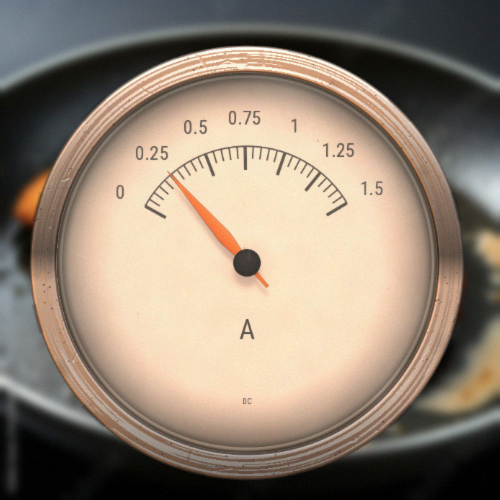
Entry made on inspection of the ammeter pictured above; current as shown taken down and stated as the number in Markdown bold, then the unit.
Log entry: **0.25** A
